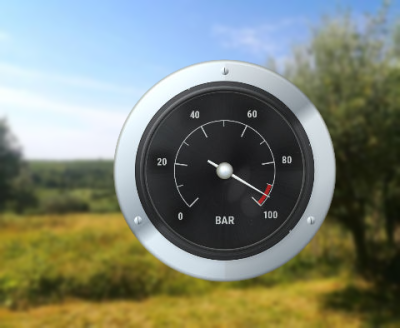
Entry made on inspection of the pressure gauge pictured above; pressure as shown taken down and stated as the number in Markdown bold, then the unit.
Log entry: **95** bar
